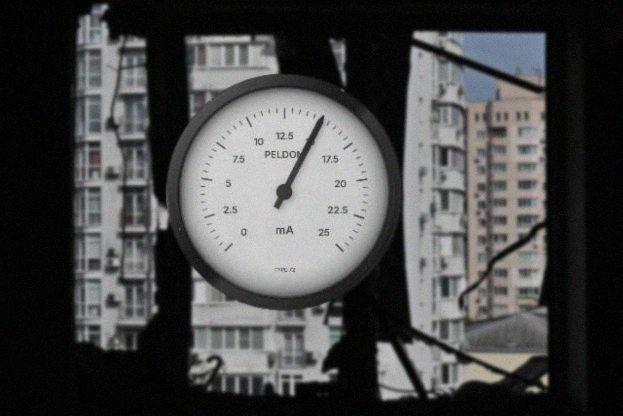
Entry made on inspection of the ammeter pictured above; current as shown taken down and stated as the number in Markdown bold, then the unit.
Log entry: **15** mA
